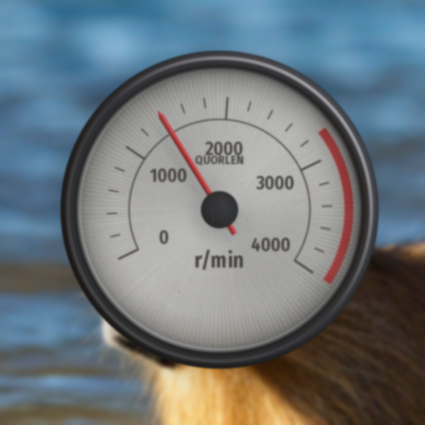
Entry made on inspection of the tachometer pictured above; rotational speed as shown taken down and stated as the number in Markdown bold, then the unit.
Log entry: **1400** rpm
